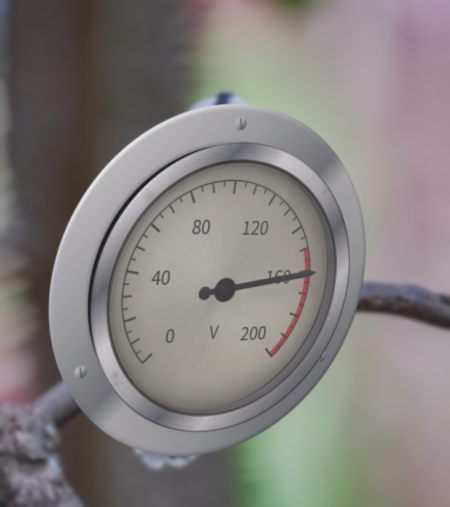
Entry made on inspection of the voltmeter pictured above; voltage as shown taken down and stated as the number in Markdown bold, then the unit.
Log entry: **160** V
